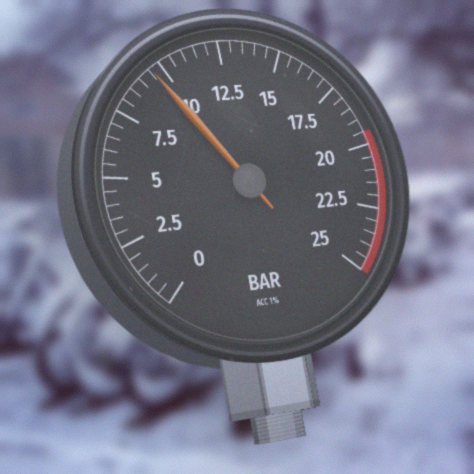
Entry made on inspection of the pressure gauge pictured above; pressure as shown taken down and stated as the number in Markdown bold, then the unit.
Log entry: **9.5** bar
